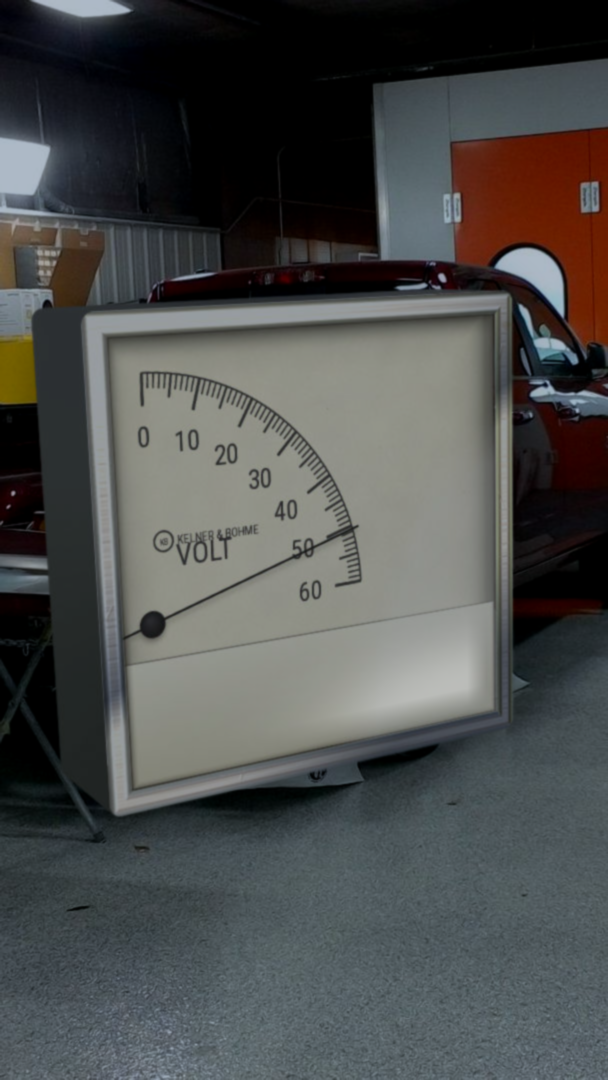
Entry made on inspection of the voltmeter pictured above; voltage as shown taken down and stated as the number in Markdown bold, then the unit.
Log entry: **50** V
